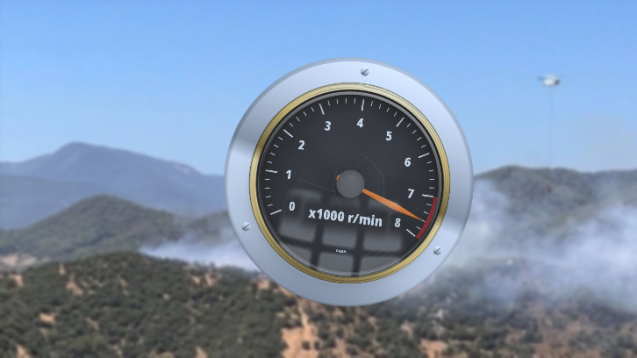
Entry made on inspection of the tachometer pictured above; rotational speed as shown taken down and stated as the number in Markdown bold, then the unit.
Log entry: **7600** rpm
